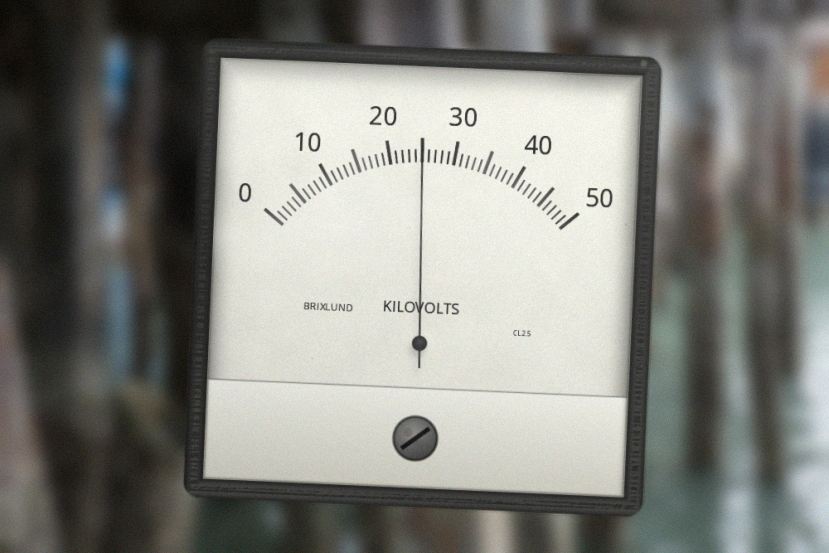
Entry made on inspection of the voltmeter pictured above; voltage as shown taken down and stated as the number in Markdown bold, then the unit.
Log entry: **25** kV
